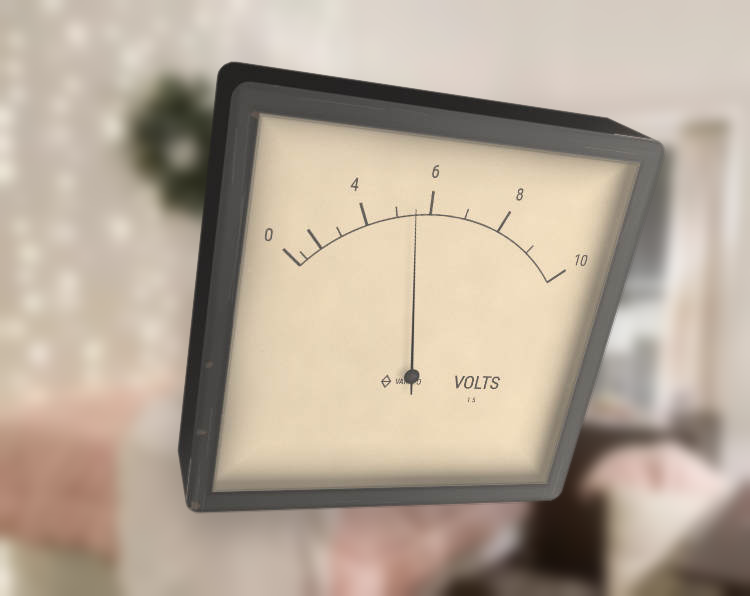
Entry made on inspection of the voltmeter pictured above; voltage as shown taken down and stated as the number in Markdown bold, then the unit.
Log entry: **5.5** V
